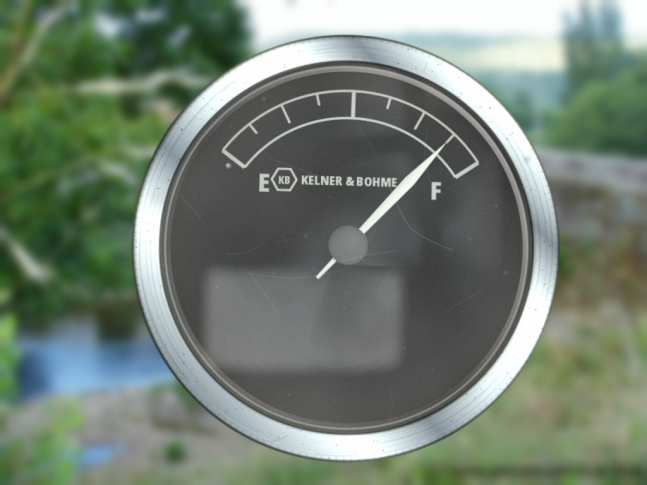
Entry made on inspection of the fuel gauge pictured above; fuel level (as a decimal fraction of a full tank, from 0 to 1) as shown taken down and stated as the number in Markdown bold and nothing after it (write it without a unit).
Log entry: **0.875**
